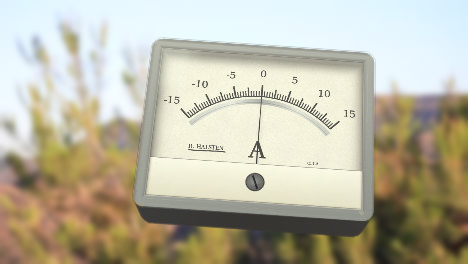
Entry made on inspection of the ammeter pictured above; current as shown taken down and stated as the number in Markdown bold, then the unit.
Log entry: **0** A
